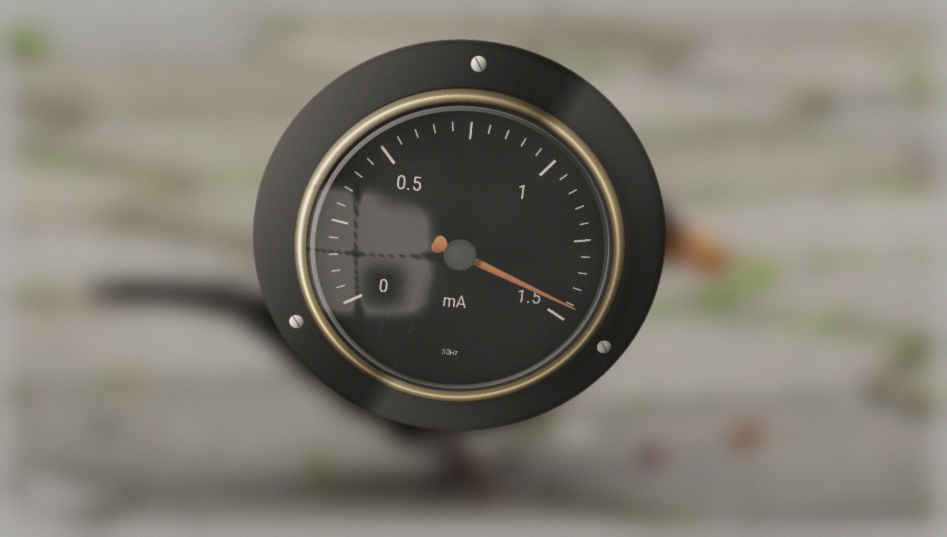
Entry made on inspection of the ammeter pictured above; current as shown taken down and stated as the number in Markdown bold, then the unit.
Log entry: **1.45** mA
